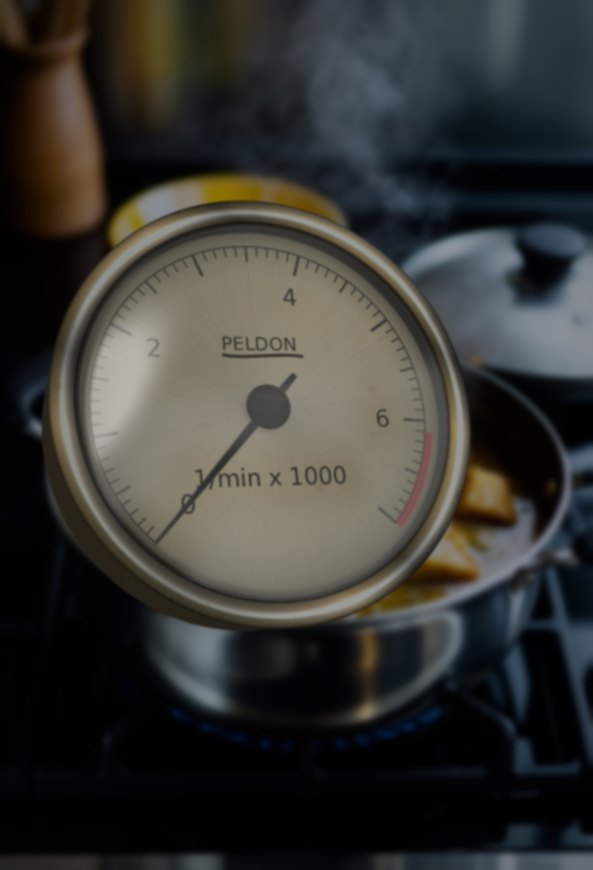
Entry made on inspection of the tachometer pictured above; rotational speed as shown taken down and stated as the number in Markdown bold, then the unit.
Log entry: **0** rpm
